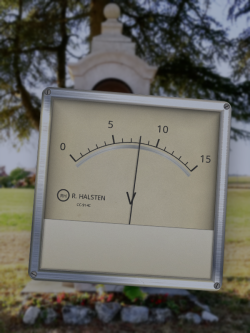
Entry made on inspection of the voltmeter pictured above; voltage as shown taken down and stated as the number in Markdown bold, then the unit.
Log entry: **8** V
